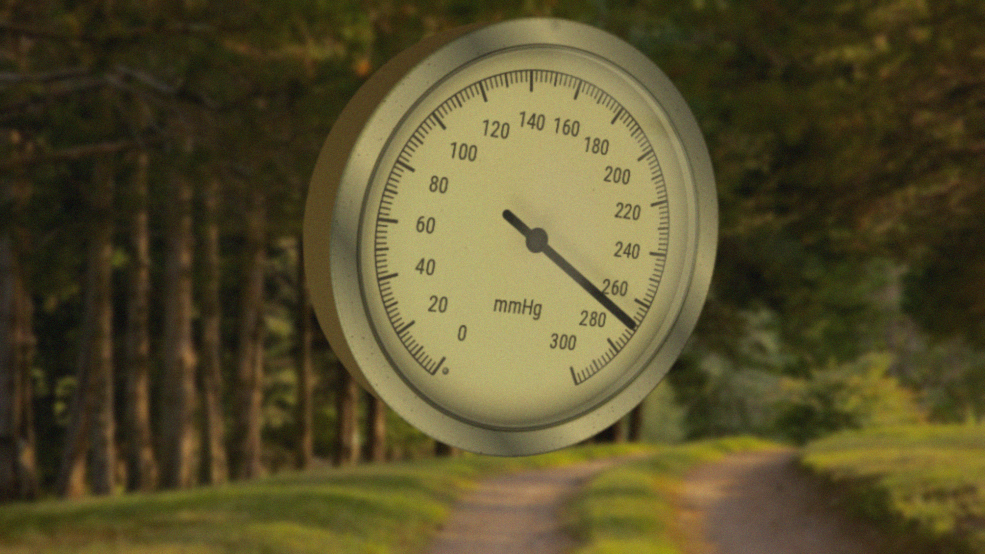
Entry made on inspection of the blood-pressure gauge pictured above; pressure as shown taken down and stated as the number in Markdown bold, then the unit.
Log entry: **270** mmHg
